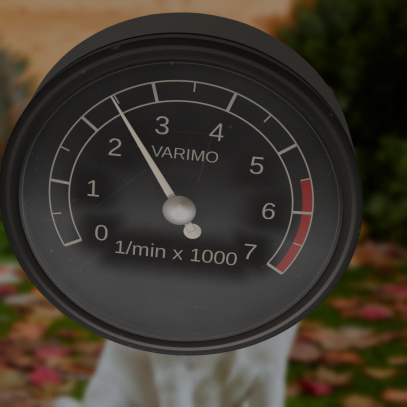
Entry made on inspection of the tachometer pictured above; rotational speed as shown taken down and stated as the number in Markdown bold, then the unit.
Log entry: **2500** rpm
